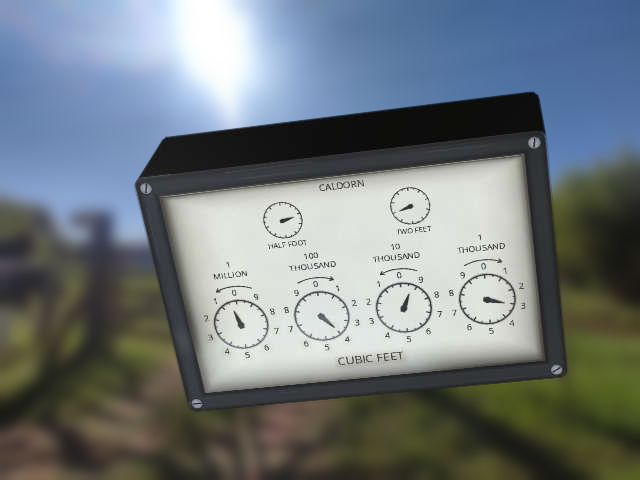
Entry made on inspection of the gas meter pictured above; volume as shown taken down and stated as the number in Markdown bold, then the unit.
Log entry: **39300** ft³
